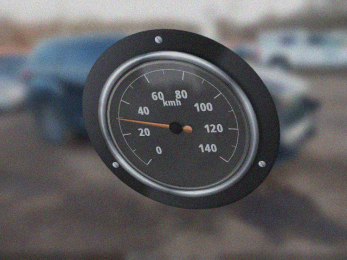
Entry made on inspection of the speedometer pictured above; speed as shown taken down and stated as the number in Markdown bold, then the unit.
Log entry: **30** km/h
